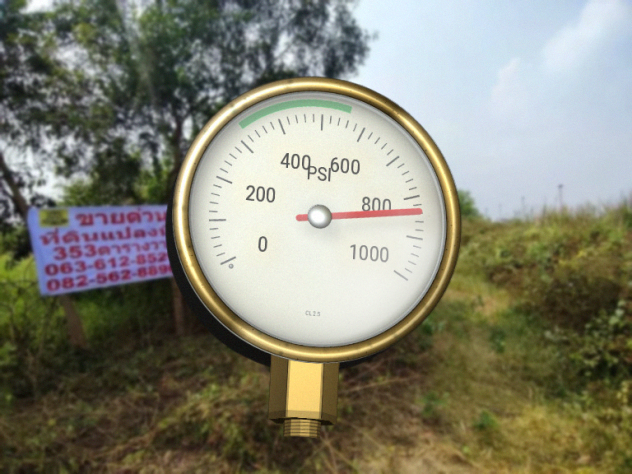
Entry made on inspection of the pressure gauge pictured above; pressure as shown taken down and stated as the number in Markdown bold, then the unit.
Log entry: **840** psi
